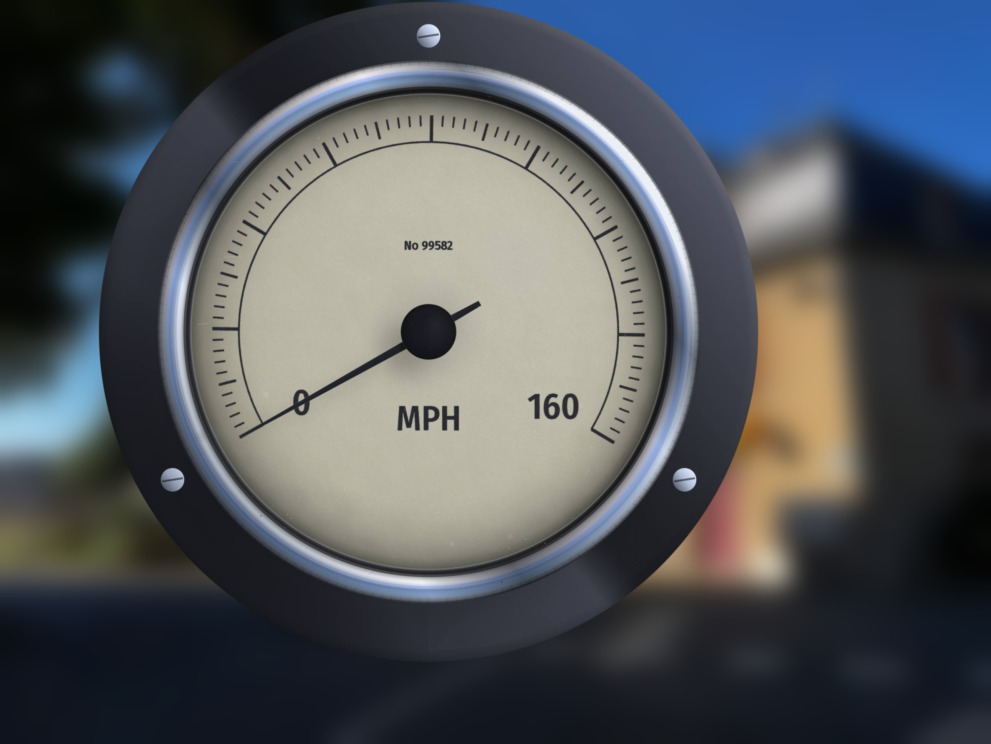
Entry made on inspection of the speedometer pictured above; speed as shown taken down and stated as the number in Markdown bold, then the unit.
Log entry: **0** mph
